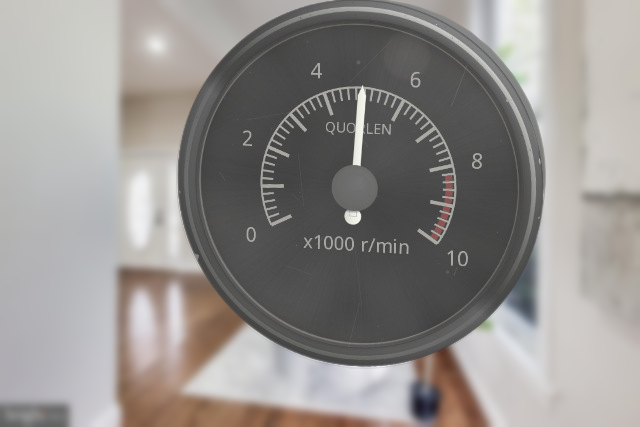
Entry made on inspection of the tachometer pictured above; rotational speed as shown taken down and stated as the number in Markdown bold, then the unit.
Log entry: **5000** rpm
